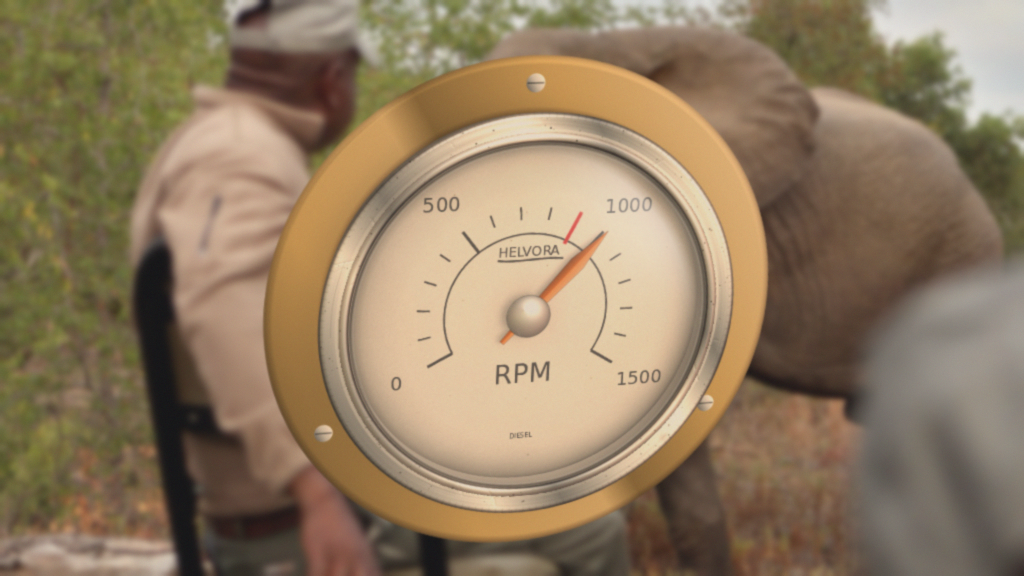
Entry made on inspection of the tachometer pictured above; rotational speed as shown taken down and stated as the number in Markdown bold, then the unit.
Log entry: **1000** rpm
